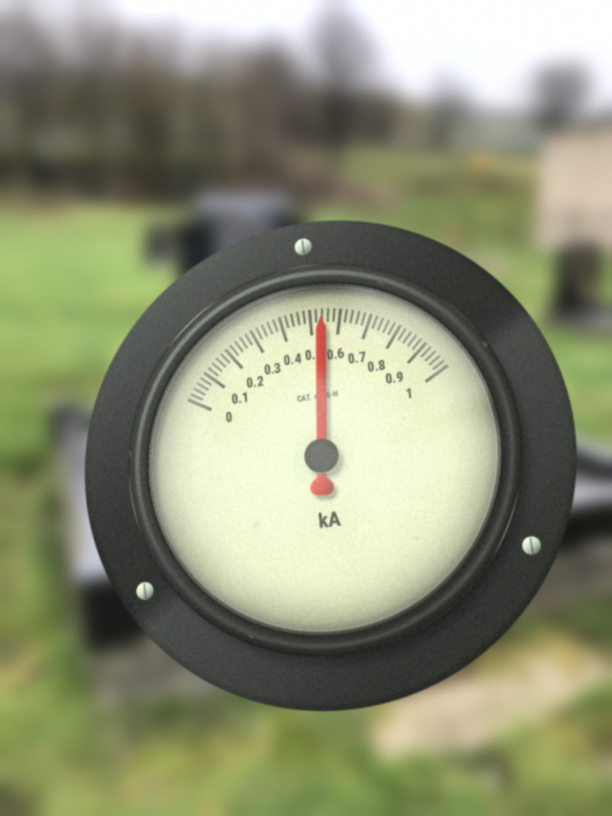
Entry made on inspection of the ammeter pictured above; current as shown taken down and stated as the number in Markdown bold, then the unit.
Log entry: **0.54** kA
